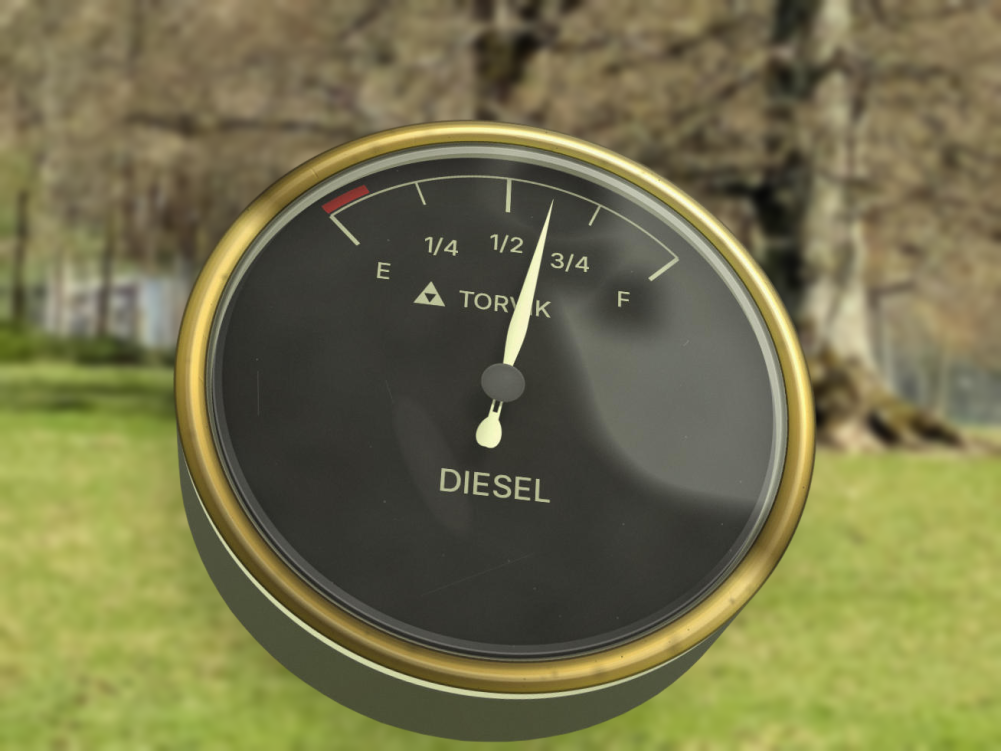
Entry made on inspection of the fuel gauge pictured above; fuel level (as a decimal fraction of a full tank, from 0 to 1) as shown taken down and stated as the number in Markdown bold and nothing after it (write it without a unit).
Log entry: **0.625**
